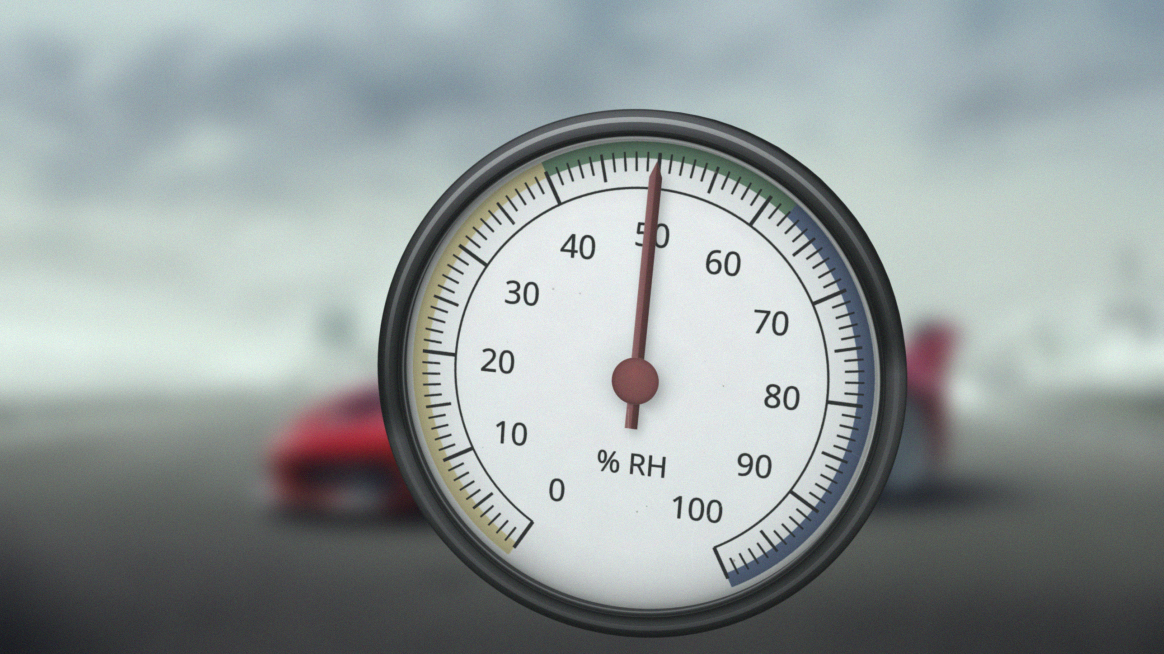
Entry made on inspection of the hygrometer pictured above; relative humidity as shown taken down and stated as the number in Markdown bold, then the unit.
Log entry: **50** %
